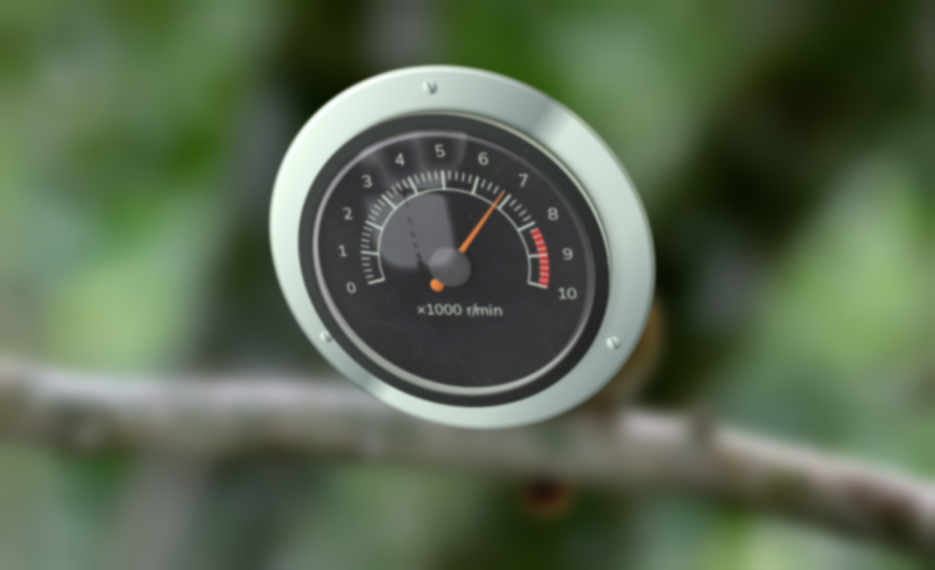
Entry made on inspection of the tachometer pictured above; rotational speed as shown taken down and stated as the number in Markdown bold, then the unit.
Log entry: **6800** rpm
